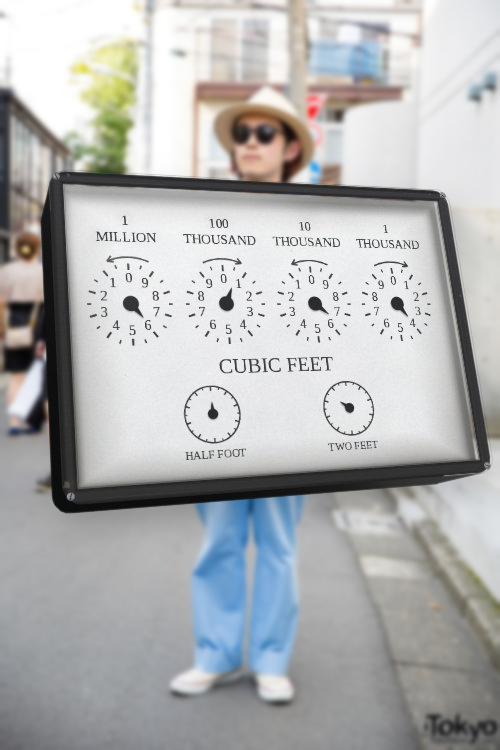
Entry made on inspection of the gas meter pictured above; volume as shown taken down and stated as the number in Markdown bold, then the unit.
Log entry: **606400** ft³
